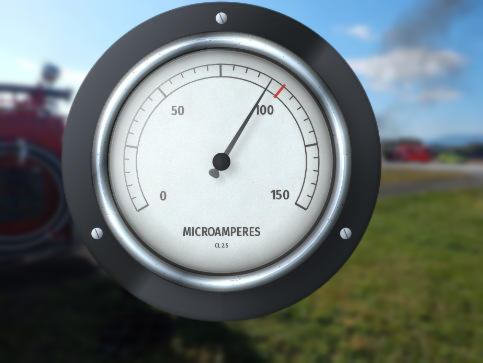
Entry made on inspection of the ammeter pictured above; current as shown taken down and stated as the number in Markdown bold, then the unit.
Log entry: **95** µA
